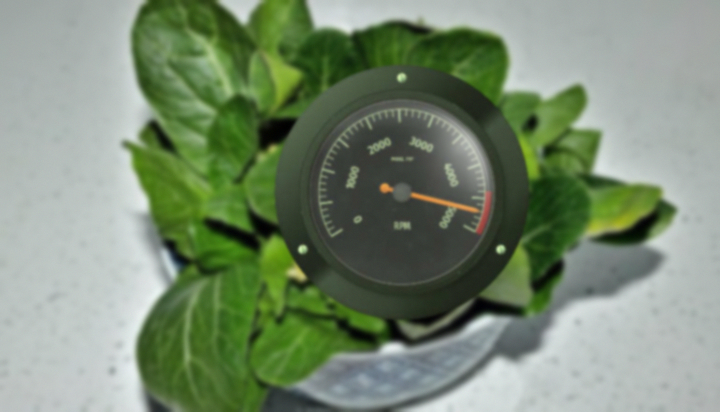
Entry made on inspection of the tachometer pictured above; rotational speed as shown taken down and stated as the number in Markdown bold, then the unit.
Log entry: **4700** rpm
